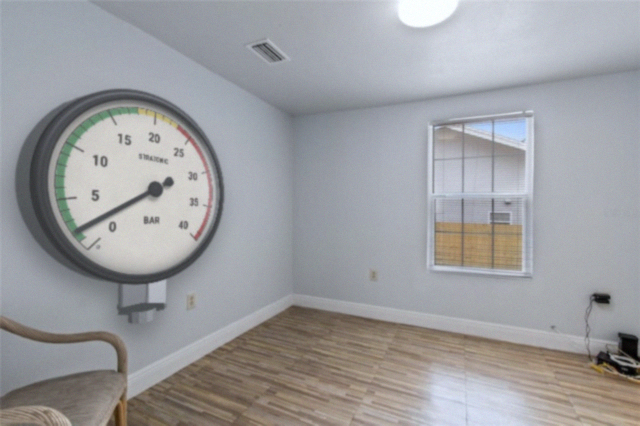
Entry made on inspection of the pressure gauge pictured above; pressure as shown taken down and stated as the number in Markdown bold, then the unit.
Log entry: **2** bar
